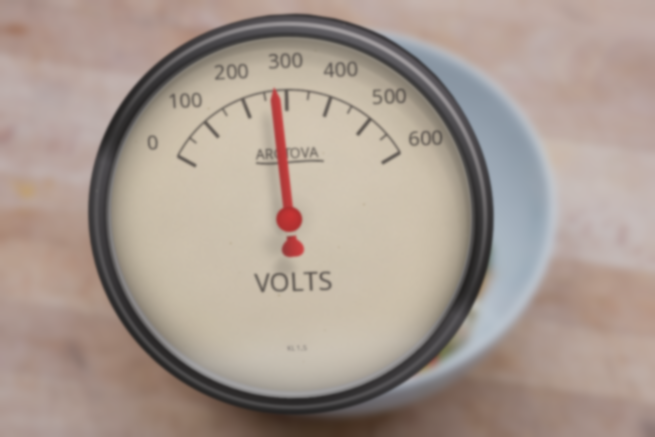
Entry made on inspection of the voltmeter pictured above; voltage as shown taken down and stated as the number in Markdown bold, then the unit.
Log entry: **275** V
